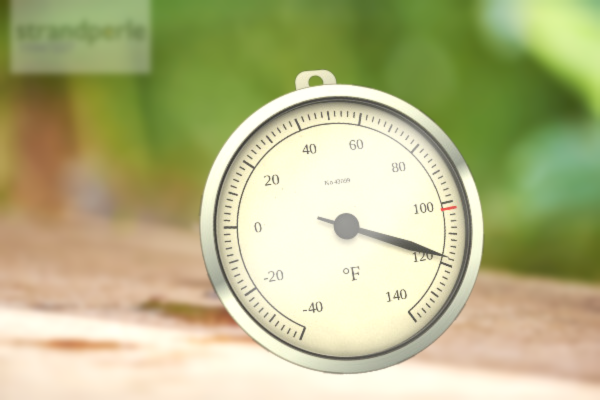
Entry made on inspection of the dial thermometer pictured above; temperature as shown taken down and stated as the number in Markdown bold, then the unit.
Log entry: **118** °F
